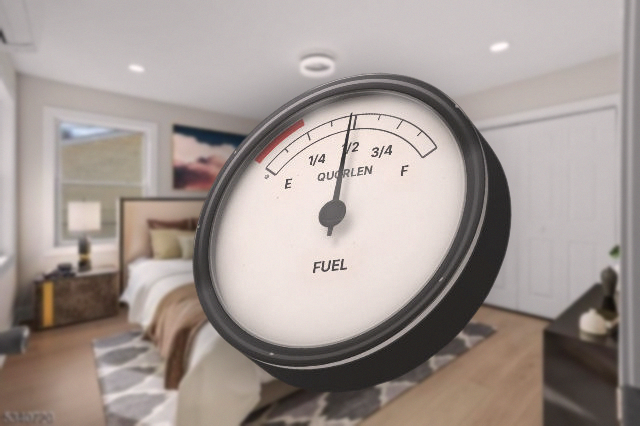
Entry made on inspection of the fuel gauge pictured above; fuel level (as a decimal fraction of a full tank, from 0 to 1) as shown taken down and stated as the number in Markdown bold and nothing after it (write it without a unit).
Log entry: **0.5**
